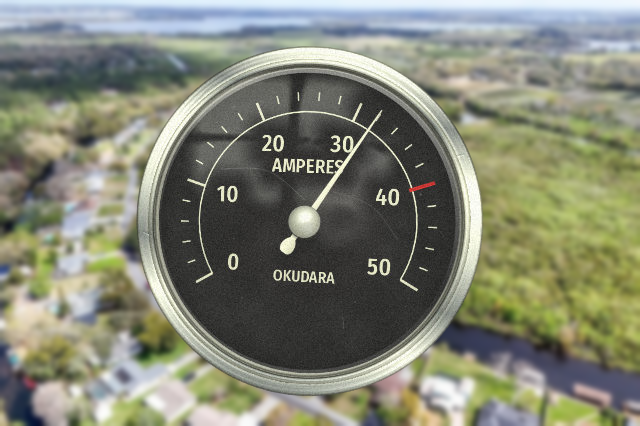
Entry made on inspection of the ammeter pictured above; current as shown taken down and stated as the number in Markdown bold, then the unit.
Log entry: **32** A
